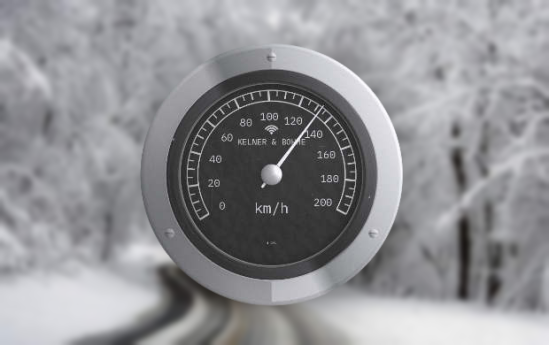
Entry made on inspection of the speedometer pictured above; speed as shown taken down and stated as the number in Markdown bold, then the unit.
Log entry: **132.5** km/h
